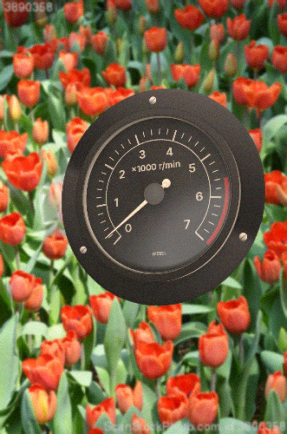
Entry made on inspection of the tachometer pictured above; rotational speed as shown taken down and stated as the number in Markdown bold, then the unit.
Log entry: **200** rpm
